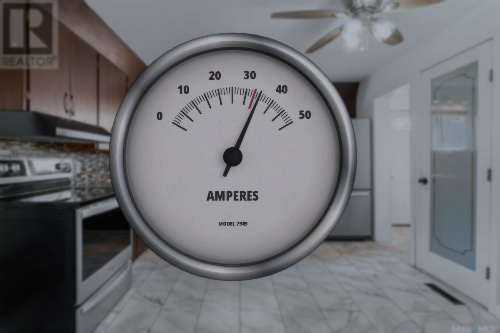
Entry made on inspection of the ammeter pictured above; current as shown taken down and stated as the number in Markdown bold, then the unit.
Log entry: **35** A
